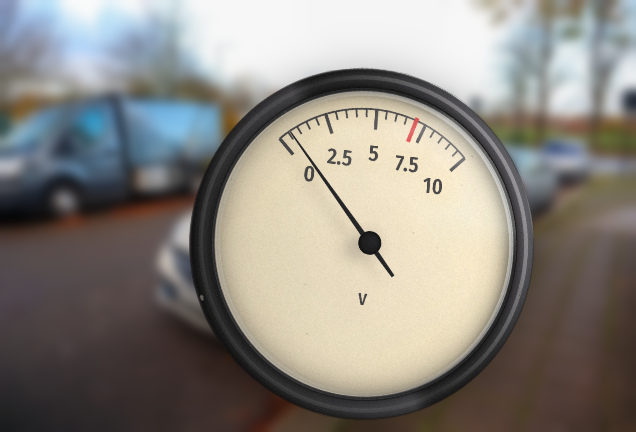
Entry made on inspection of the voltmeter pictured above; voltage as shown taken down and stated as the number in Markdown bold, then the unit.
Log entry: **0.5** V
